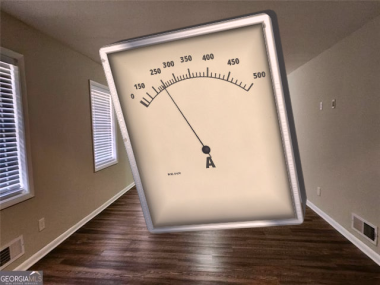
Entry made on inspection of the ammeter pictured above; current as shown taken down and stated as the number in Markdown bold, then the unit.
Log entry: **250** A
